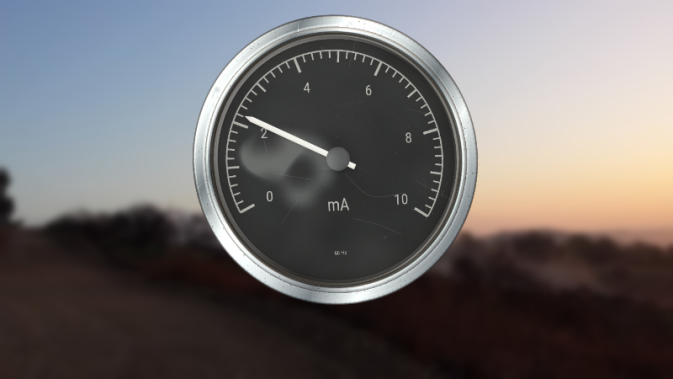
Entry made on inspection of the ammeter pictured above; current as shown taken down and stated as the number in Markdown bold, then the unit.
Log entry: **2.2** mA
